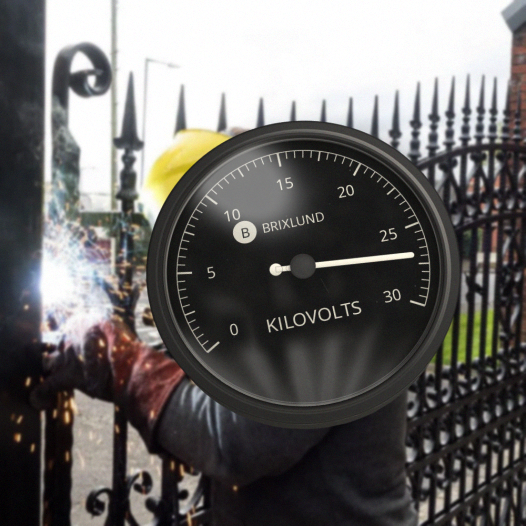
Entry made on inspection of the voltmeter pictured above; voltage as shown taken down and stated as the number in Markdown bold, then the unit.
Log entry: **27** kV
